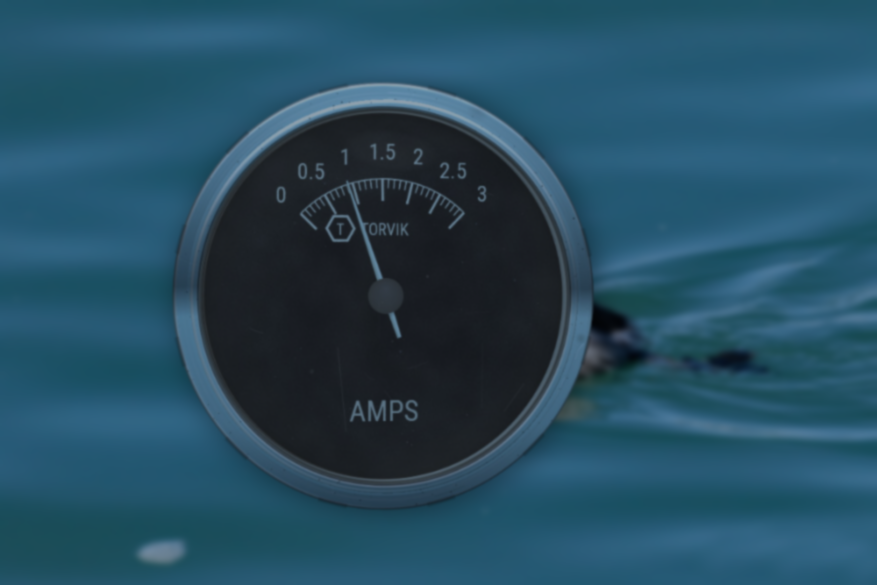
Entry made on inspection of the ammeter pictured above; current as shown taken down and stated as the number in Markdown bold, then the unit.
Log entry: **0.9** A
